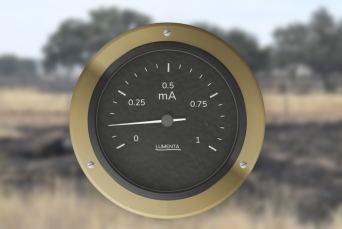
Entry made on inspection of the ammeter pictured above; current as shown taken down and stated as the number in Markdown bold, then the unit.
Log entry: **0.1** mA
